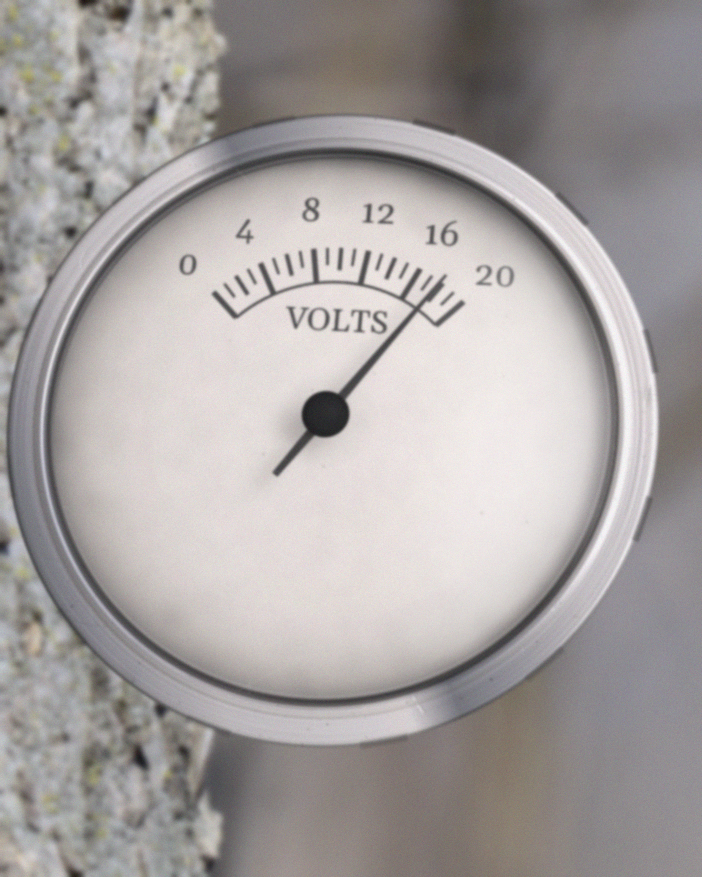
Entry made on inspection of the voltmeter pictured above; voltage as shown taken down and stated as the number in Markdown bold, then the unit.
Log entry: **18** V
